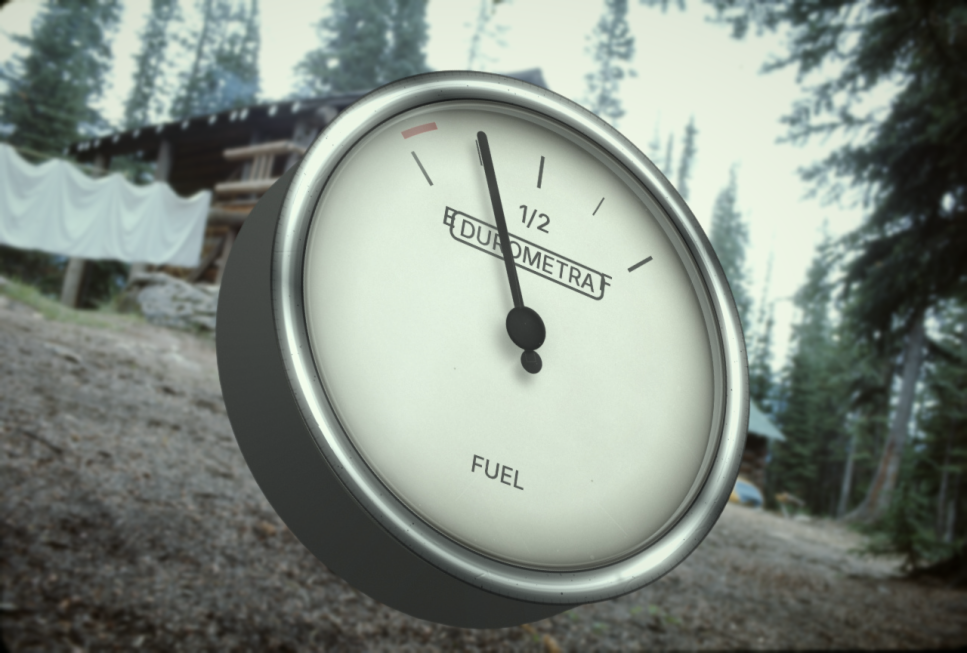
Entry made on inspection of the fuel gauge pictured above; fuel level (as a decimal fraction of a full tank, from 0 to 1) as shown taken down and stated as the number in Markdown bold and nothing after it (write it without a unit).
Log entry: **0.25**
